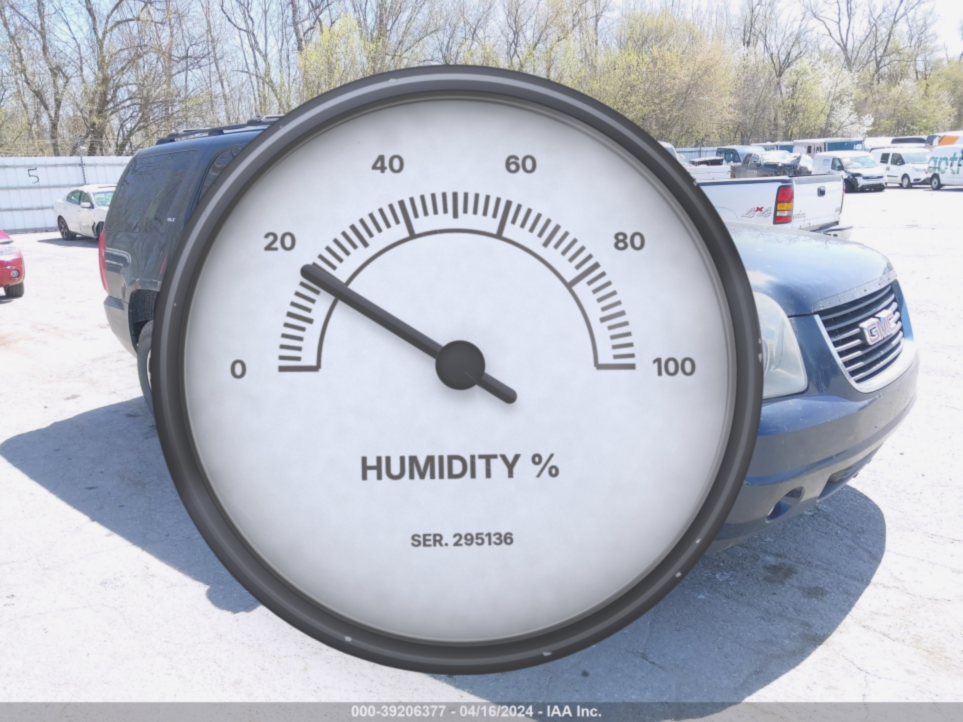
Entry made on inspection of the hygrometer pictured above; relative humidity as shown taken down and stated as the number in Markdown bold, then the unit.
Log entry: **18** %
